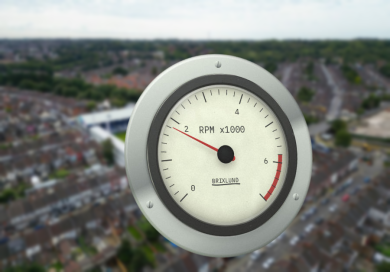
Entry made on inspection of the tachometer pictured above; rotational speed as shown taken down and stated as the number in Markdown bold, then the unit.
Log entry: **1800** rpm
